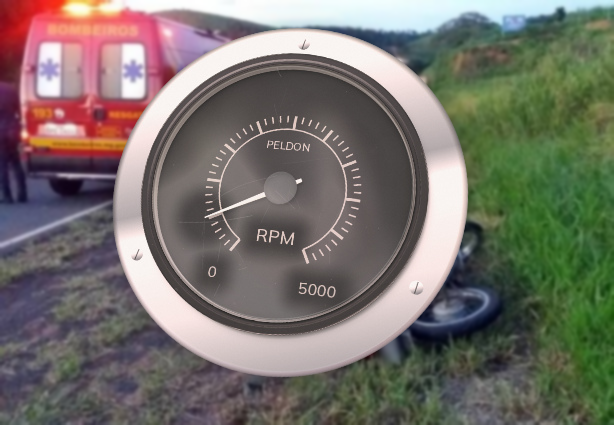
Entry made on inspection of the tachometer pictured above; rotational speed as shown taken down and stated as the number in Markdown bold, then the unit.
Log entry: **500** rpm
